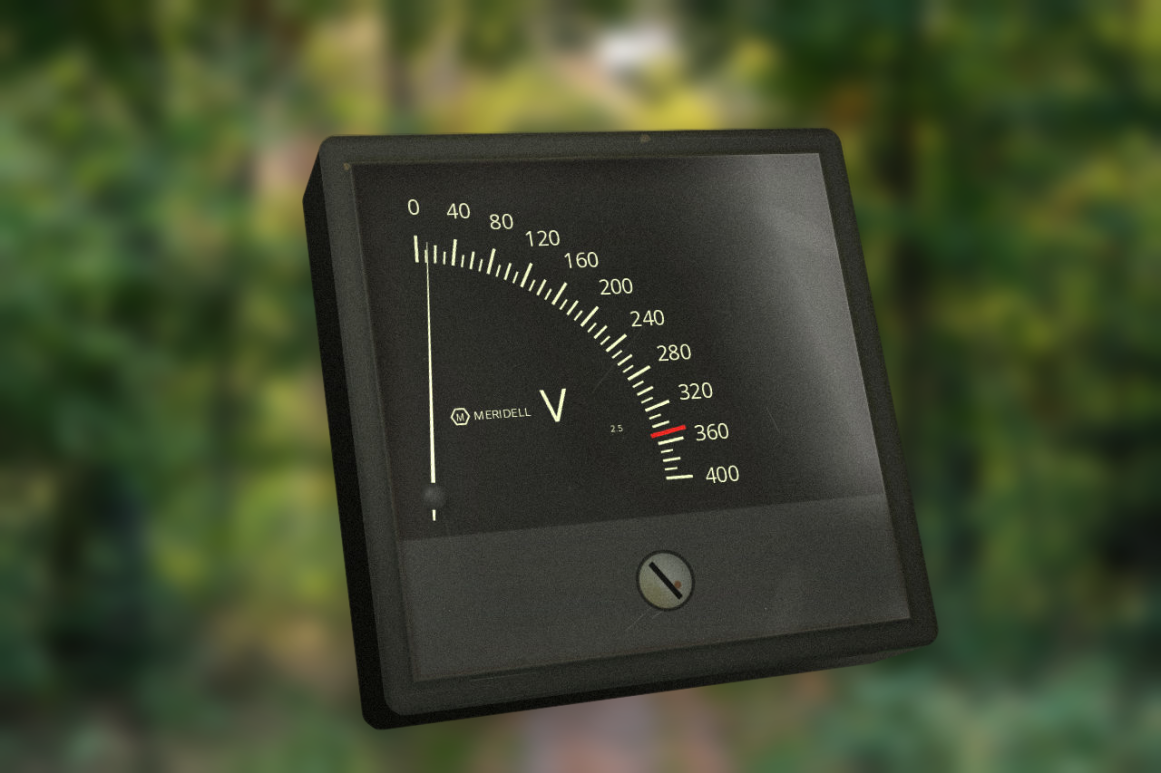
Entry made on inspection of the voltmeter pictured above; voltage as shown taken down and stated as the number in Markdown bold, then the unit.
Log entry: **10** V
